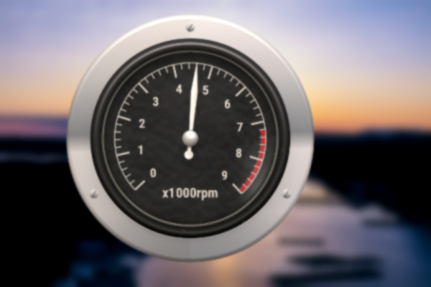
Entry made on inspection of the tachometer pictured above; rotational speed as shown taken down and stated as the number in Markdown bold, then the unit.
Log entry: **4600** rpm
